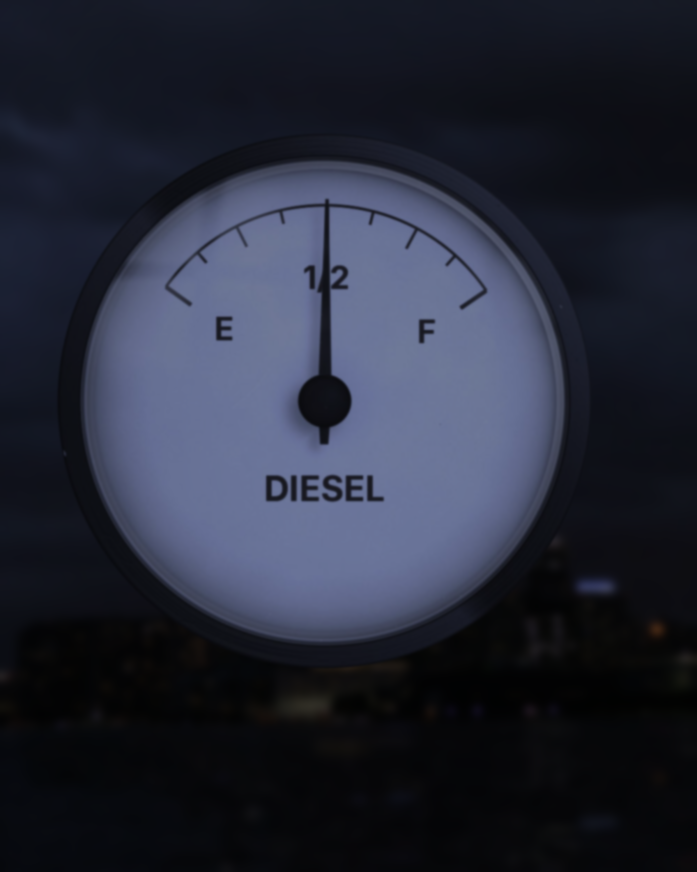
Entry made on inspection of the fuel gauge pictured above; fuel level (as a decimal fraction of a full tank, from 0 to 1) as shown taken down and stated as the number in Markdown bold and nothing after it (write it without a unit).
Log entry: **0.5**
